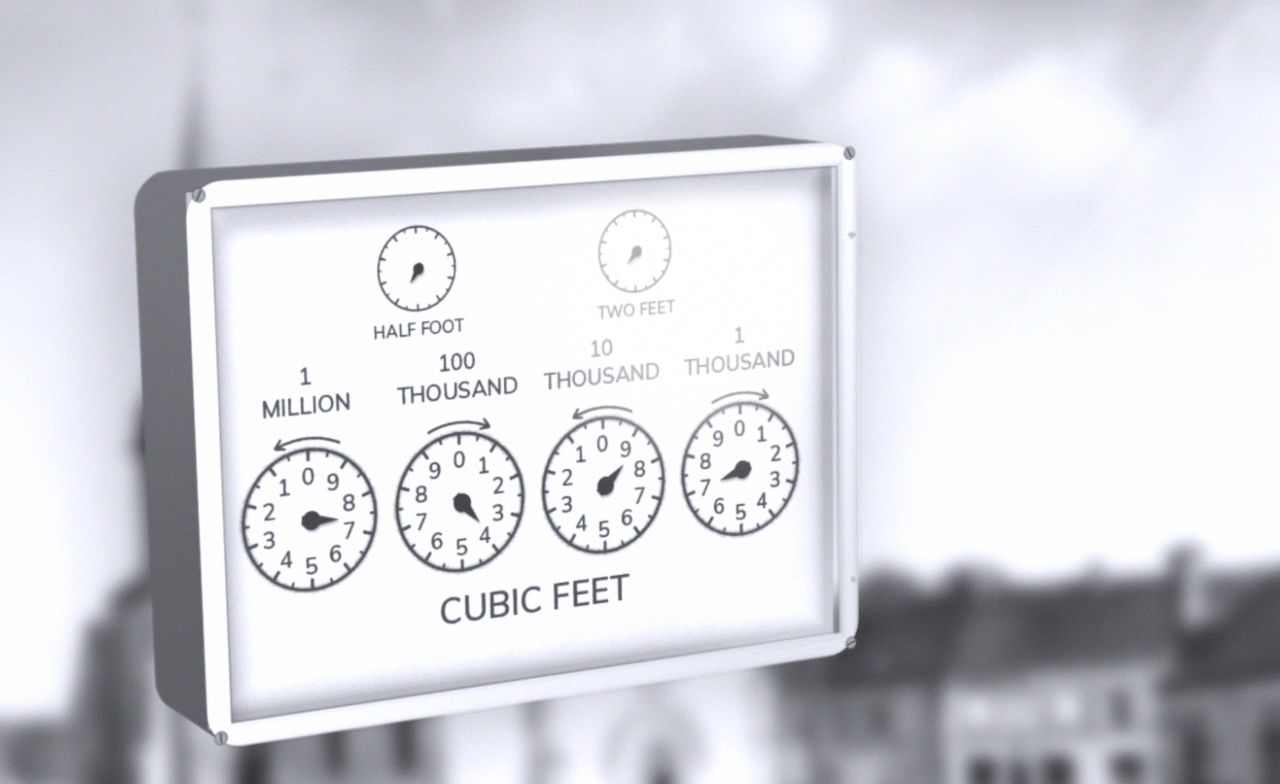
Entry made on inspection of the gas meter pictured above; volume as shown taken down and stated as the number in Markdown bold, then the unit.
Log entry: **738700** ft³
